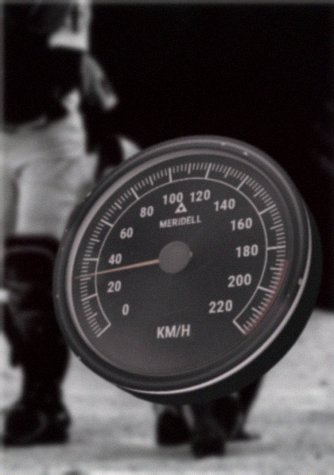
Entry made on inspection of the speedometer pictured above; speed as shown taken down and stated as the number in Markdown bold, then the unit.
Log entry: **30** km/h
